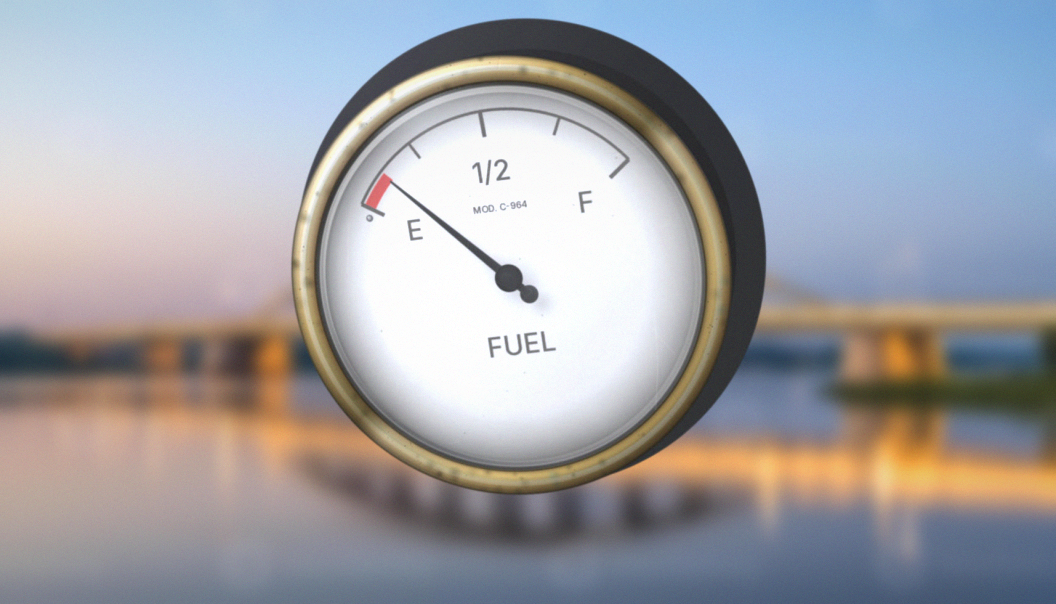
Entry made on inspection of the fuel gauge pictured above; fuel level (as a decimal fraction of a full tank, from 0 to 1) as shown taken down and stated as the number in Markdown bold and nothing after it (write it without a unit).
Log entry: **0.125**
